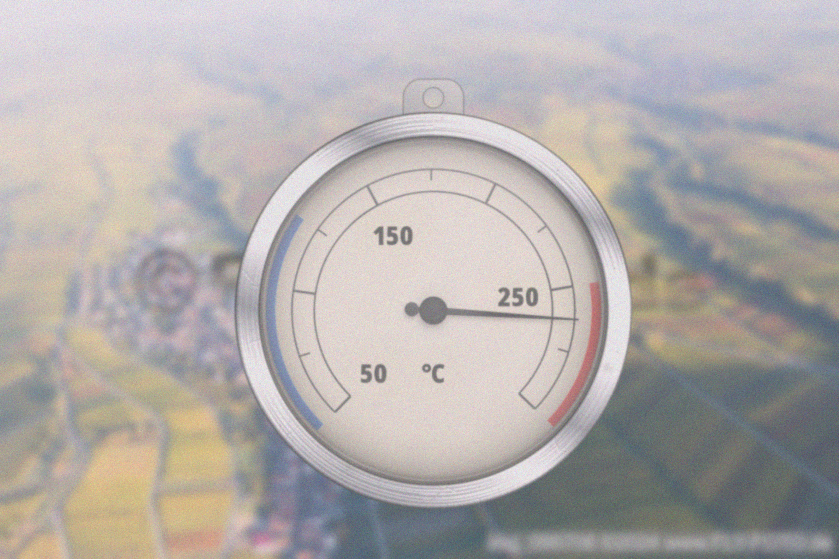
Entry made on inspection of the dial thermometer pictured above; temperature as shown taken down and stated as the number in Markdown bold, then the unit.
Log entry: **262.5** °C
